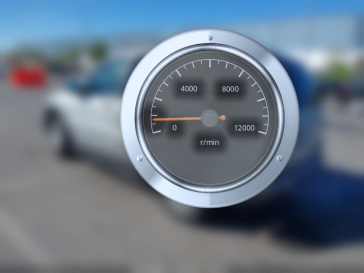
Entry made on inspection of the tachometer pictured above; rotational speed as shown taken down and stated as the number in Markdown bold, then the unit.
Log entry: **750** rpm
